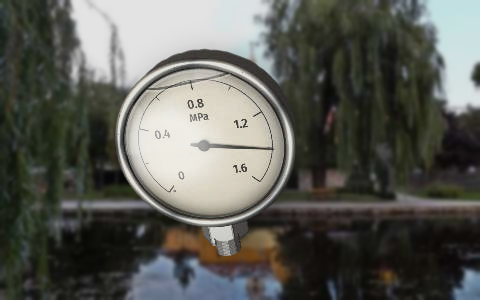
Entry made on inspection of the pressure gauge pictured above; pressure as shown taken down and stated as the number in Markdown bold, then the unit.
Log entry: **1.4** MPa
